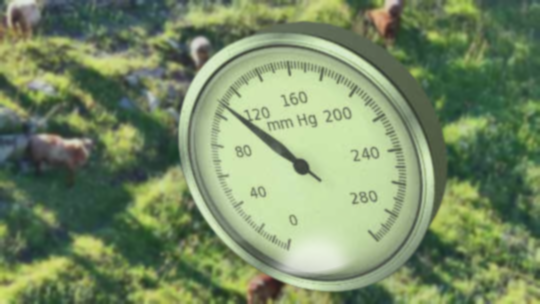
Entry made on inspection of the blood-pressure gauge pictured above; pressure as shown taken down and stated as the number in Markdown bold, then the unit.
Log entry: **110** mmHg
